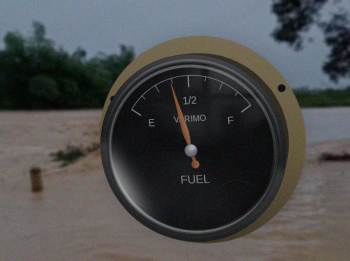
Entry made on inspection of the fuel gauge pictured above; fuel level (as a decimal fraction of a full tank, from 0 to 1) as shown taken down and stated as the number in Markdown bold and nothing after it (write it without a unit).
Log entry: **0.375**
